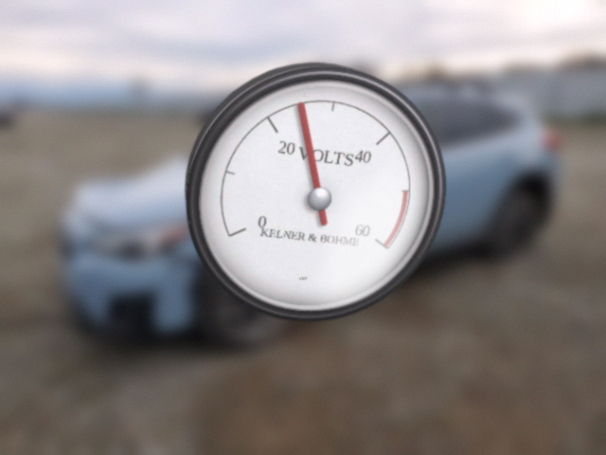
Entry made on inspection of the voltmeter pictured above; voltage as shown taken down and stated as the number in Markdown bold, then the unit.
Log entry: **25** V
